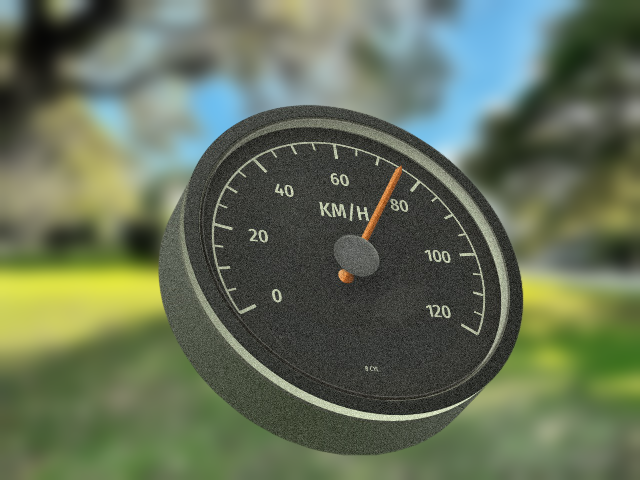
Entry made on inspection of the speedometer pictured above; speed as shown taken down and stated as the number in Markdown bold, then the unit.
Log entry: **75** km/h
